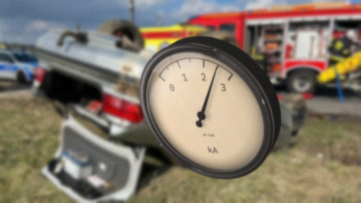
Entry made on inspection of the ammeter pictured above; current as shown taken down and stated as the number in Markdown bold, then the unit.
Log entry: **2.5** kA
